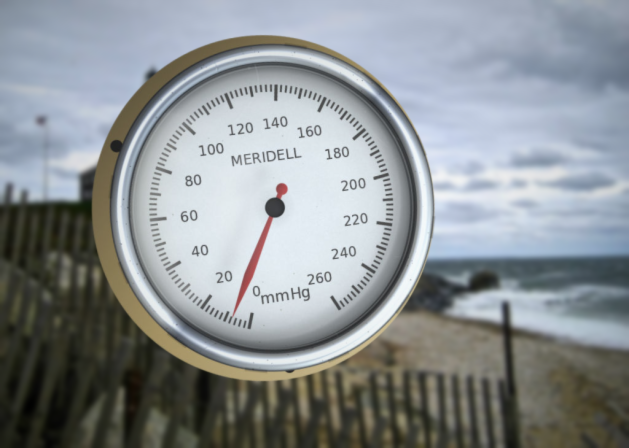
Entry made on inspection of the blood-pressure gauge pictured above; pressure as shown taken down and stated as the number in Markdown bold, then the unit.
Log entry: **8** mmHg
